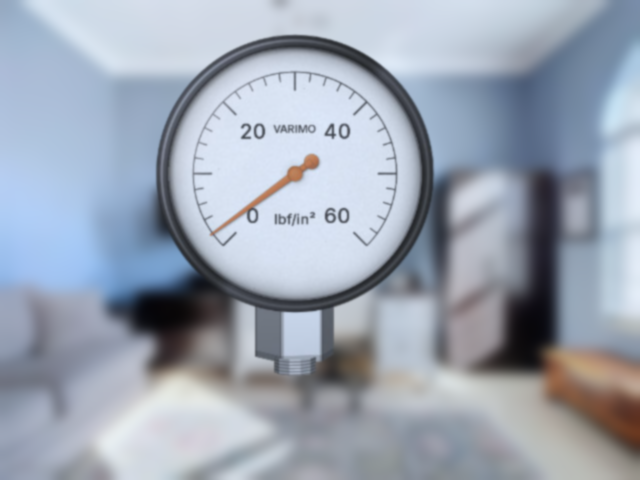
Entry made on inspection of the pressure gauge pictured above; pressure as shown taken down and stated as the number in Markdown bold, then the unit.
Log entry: **2** psi
